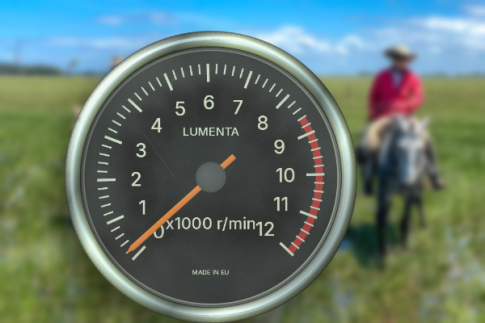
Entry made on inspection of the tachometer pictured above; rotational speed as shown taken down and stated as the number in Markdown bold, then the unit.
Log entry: **200** rpm
